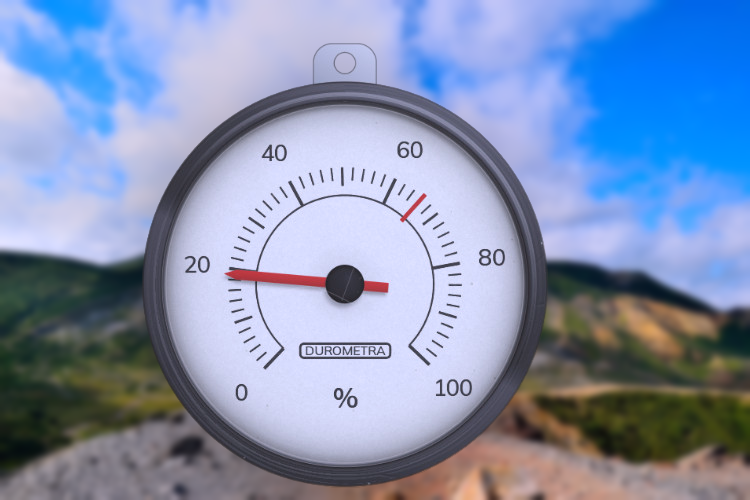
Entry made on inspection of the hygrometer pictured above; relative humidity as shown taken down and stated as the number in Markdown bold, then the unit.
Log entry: **19** %
